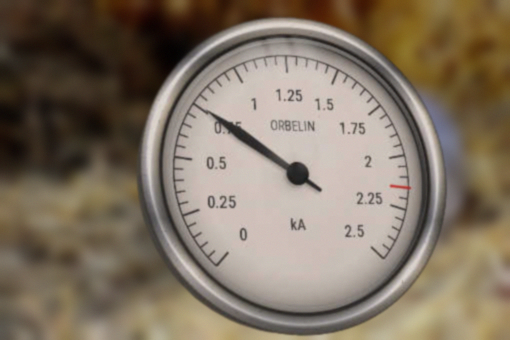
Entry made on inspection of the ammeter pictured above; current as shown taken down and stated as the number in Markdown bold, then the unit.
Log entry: **0.75** kA
